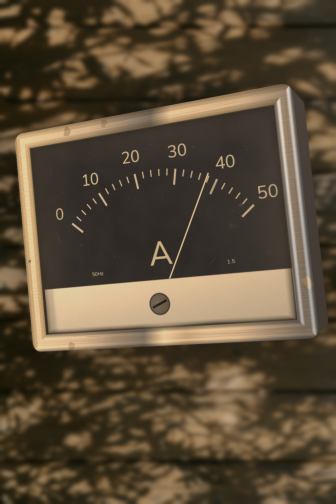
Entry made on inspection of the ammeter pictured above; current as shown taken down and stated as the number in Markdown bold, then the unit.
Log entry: **38** A
